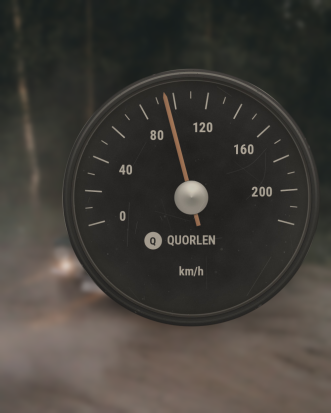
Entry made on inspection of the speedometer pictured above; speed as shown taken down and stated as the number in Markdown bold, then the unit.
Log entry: **95** km/h
